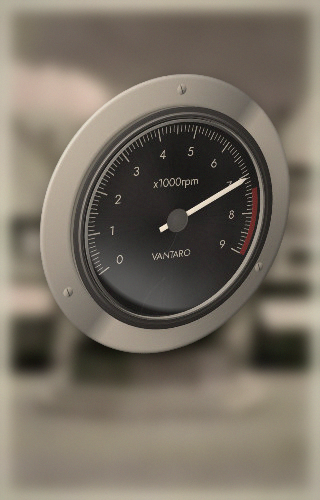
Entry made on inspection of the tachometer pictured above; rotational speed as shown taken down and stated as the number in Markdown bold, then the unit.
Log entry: **7000** rpm
